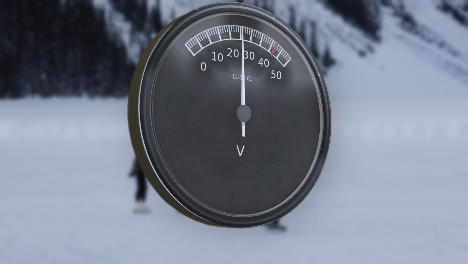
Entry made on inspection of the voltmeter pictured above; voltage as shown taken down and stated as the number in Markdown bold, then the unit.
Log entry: **25** V
